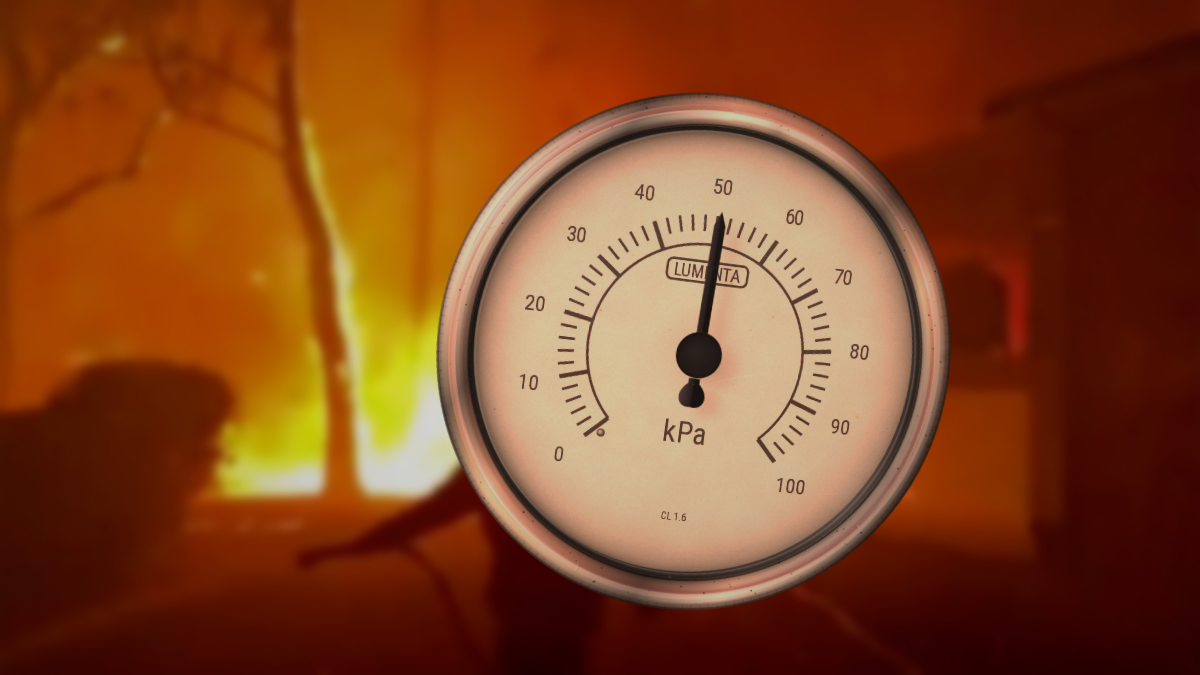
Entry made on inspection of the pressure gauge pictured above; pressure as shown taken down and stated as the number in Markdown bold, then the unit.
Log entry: **50** kPa
